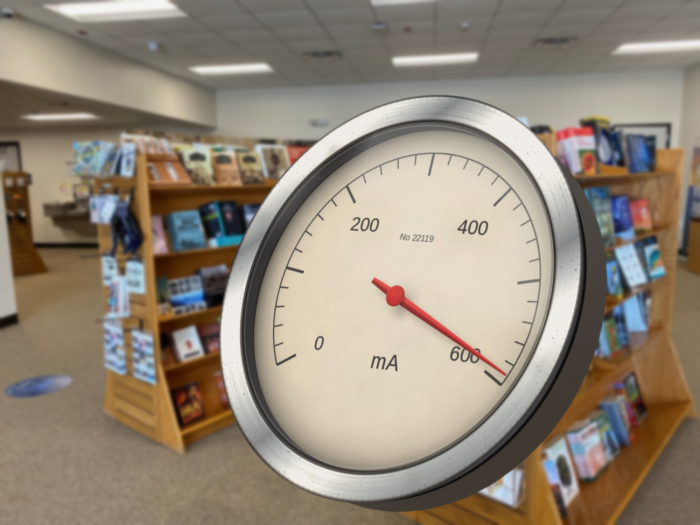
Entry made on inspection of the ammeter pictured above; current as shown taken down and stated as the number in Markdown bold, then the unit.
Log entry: **590** mA
